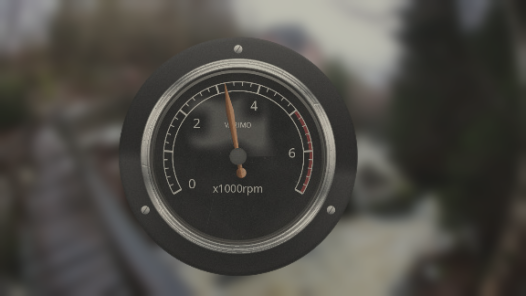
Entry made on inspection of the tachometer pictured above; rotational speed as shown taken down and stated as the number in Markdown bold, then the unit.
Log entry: **3200** rpm
